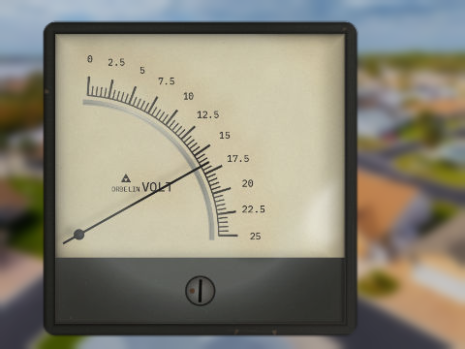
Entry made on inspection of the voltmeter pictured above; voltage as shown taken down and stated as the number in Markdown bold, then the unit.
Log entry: **16.5** V
